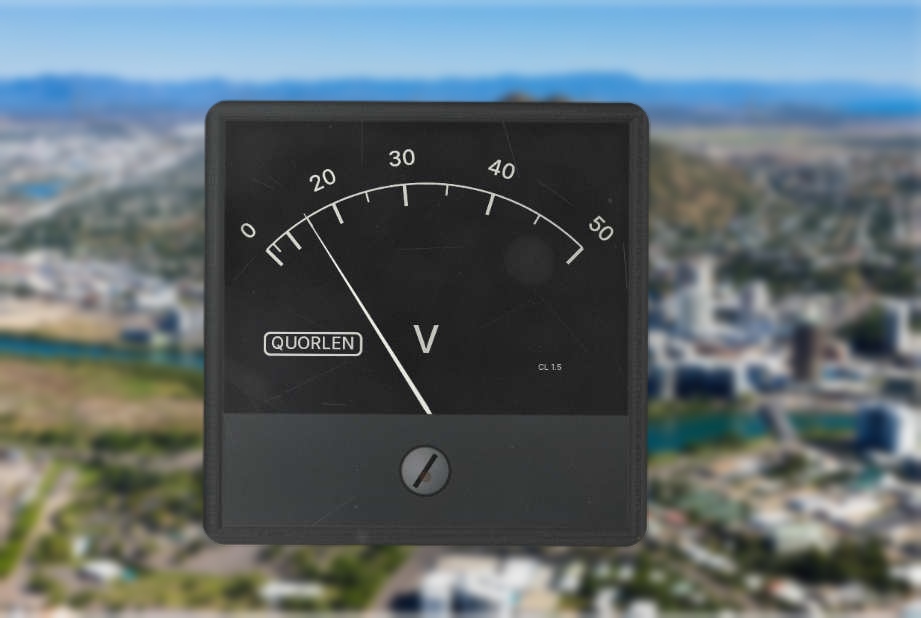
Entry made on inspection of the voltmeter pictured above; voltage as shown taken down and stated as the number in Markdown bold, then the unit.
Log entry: **15** V
